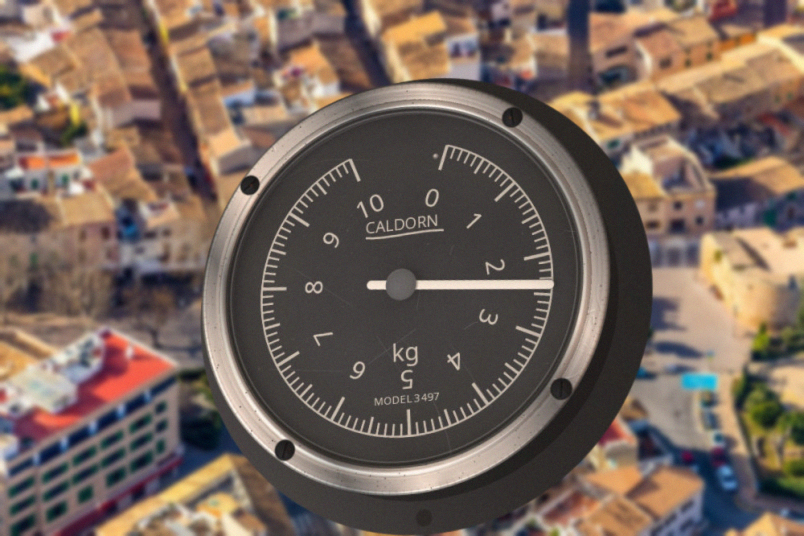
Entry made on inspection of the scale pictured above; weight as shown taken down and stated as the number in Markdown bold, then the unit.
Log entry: **2.4** kg
